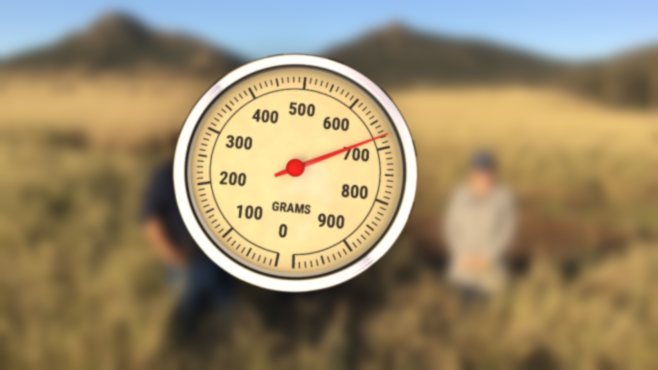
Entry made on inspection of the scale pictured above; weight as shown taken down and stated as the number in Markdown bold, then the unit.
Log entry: **680** g
